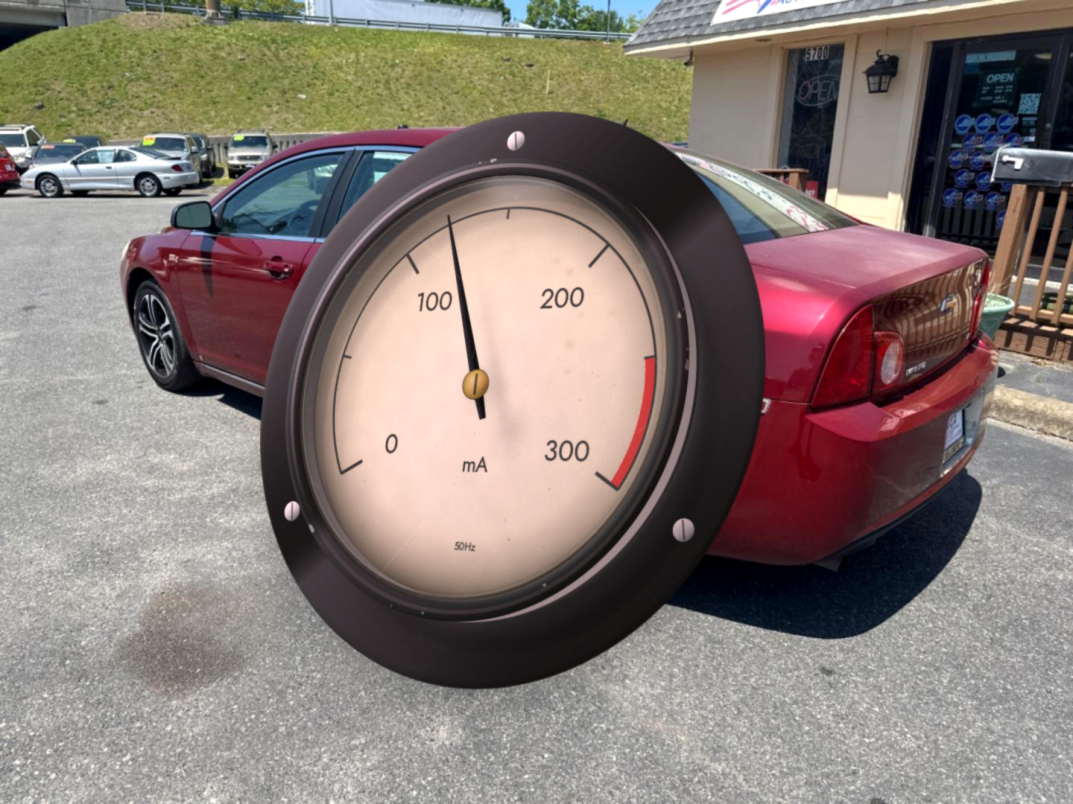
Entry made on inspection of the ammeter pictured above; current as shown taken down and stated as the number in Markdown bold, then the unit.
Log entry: **125** mA
